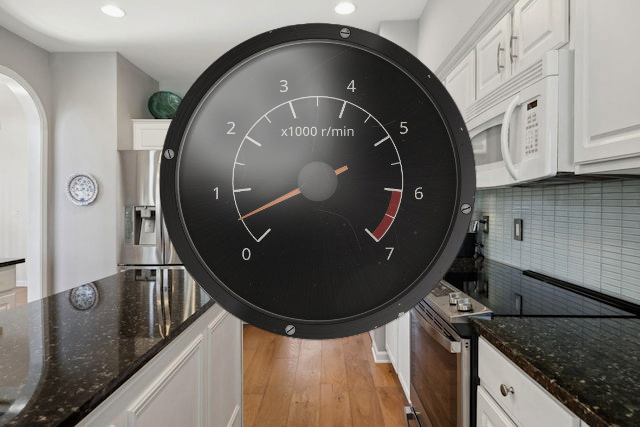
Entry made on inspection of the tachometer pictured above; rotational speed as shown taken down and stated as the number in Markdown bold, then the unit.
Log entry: **500** rpm
